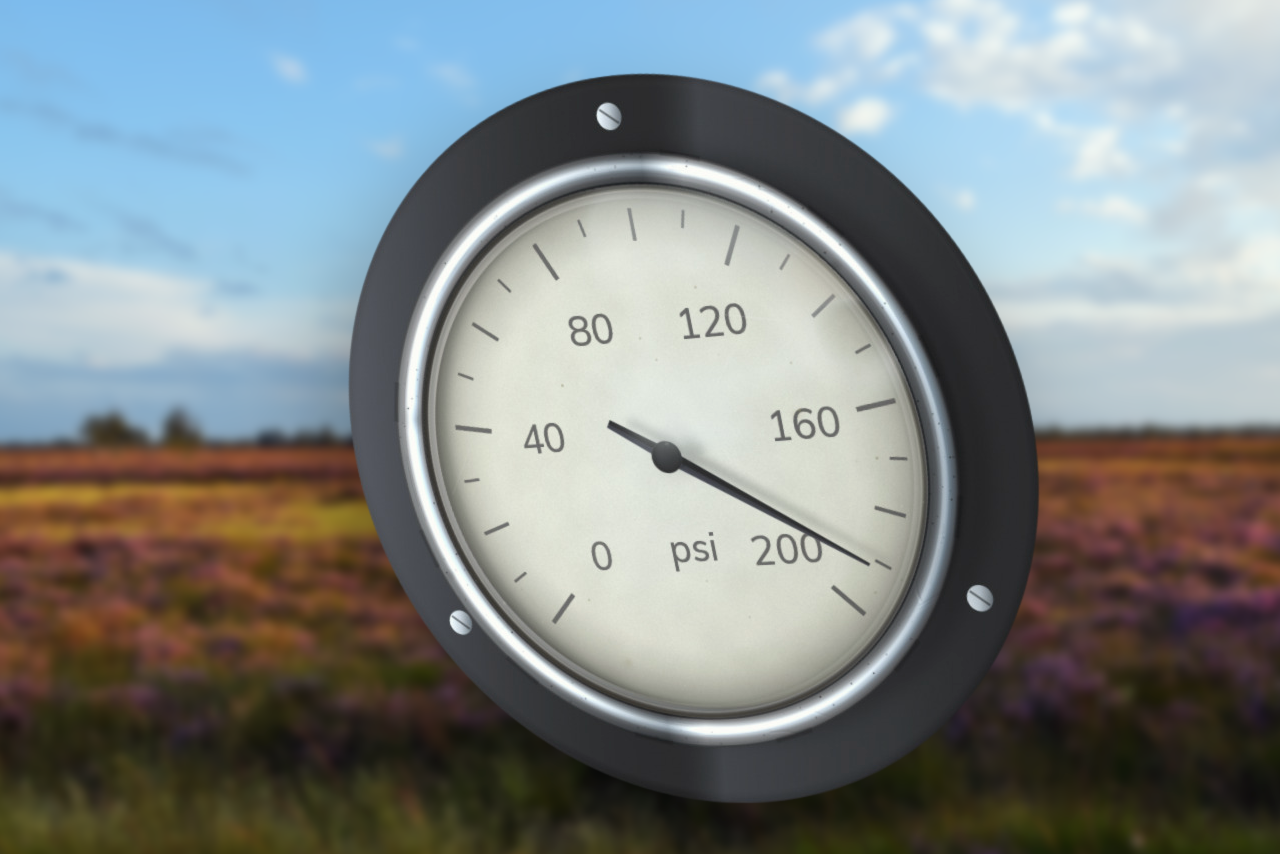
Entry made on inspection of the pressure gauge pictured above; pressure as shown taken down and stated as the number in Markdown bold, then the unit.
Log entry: **190** psi
